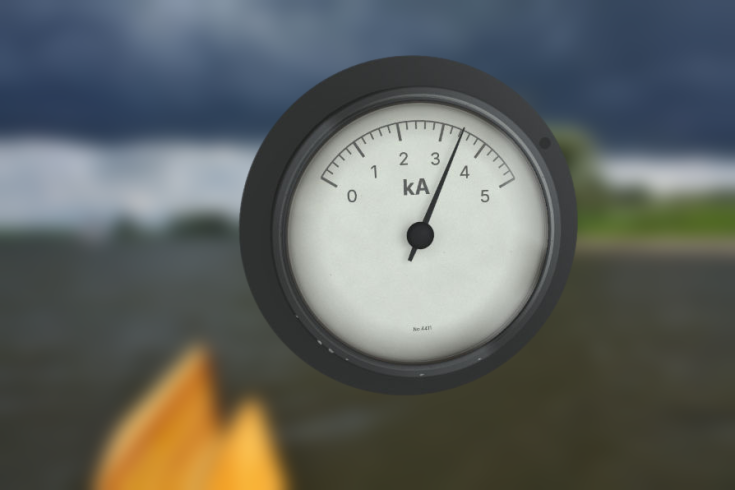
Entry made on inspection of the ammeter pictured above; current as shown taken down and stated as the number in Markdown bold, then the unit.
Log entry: **3.4** kA
